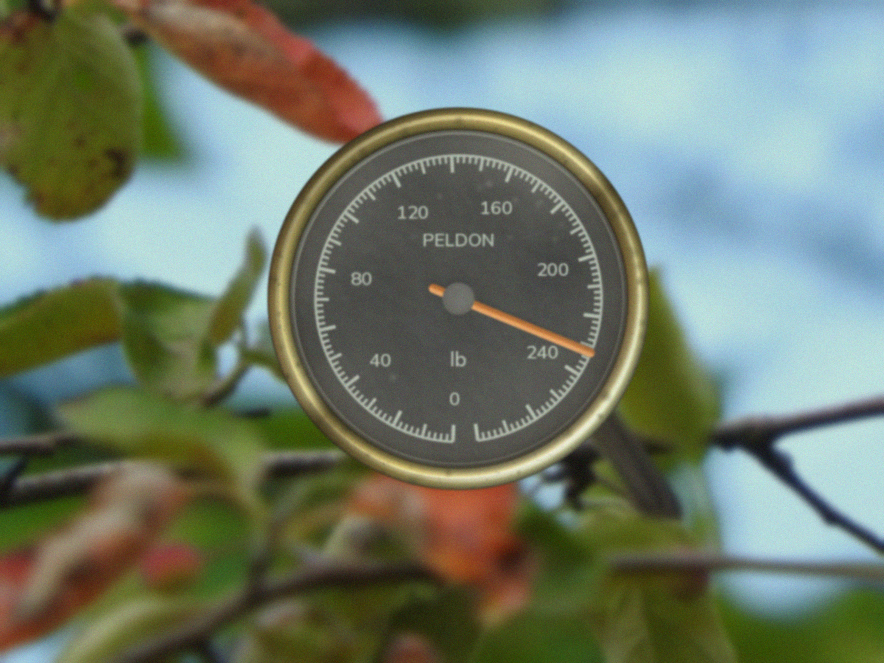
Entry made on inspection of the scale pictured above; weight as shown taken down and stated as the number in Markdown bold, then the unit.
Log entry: **232** lb
